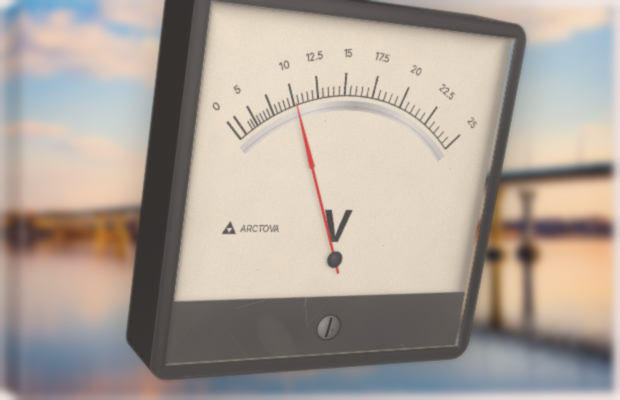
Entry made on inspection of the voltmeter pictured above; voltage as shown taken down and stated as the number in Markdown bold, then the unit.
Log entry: **10** V
